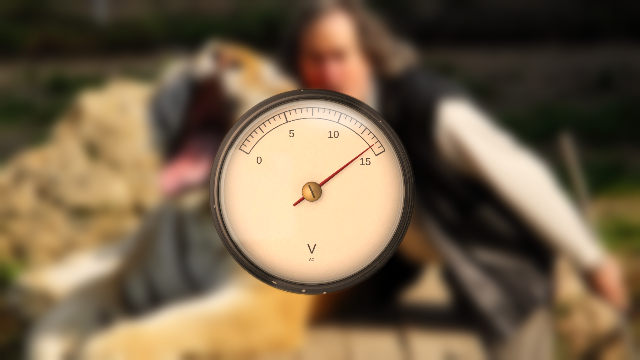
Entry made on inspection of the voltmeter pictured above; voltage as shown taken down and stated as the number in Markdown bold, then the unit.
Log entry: **14** V
